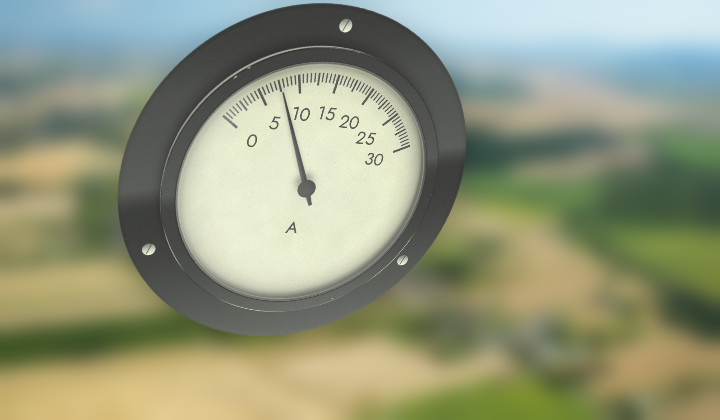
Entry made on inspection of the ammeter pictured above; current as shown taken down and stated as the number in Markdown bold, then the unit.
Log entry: **7.5** A
